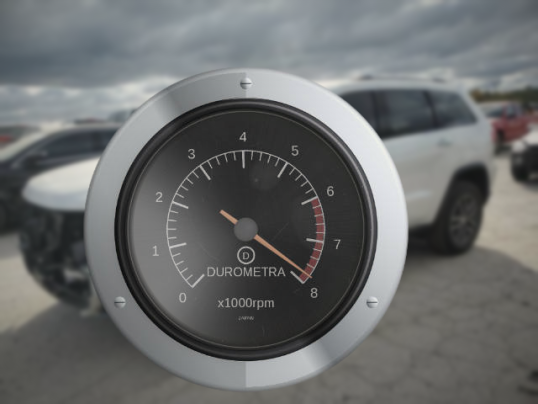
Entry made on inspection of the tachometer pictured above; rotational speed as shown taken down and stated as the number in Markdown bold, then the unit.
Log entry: **7800** rpm
